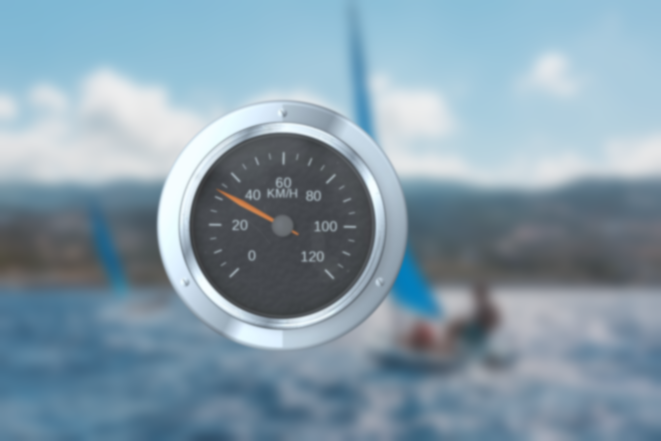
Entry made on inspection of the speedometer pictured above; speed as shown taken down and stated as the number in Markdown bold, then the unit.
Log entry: **32.5** km/h
